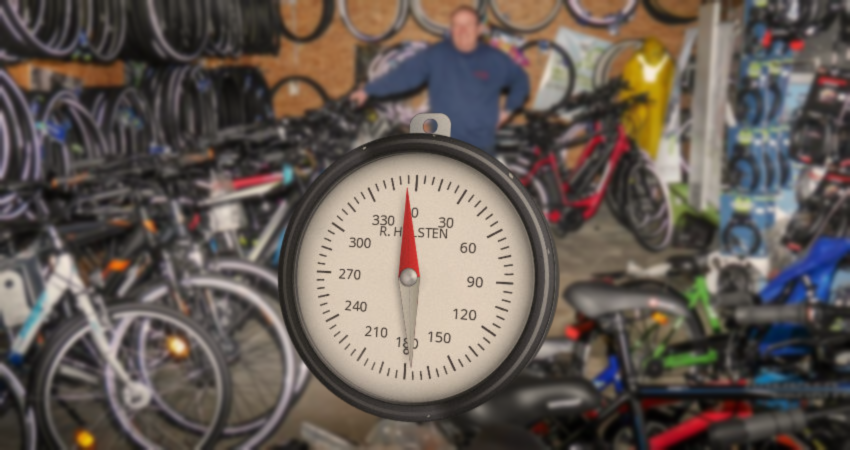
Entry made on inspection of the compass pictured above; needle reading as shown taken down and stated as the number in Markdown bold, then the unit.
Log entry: **355** °
